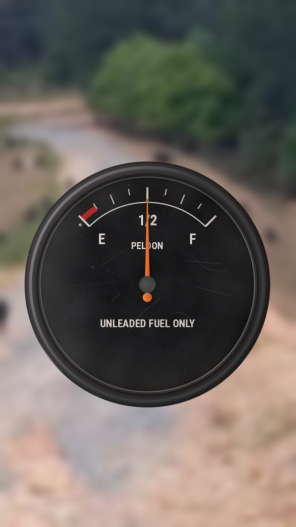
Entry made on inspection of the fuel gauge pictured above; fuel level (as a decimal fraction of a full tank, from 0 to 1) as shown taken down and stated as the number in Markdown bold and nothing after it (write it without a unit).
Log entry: **0.5**
